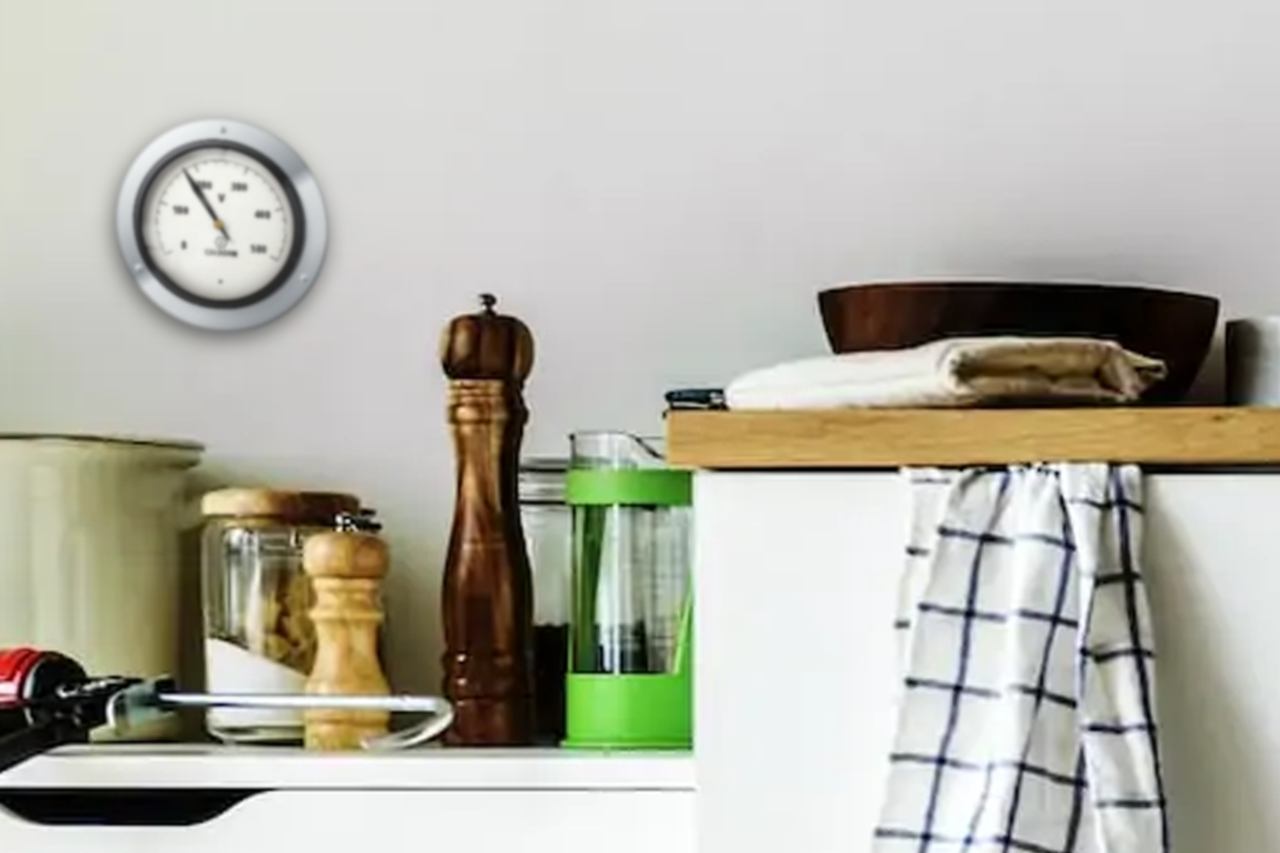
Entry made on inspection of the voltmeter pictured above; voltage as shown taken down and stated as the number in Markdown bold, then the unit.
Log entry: **180** V
